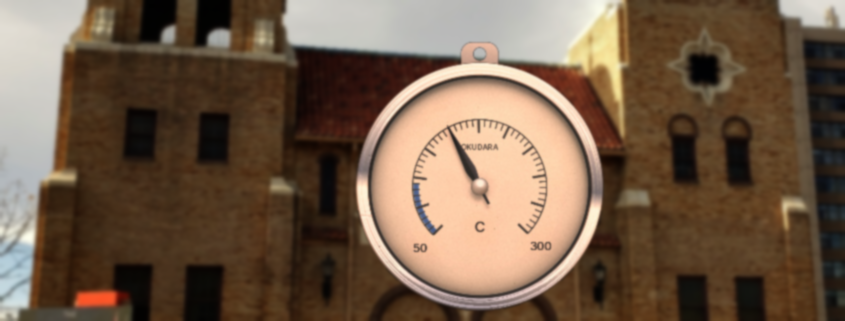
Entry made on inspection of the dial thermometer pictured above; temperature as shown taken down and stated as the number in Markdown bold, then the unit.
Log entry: **150** °C
